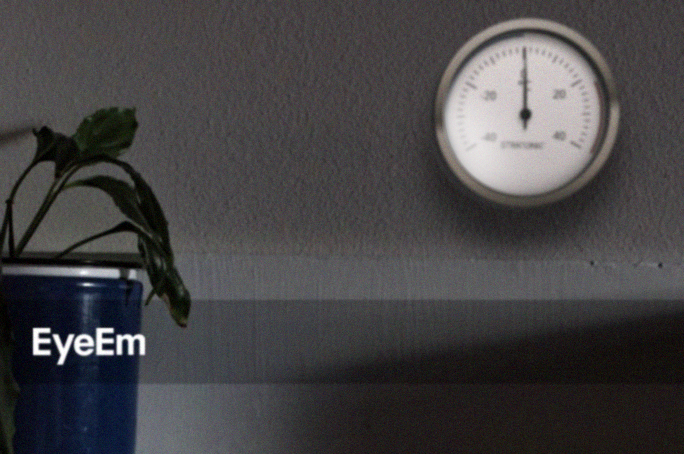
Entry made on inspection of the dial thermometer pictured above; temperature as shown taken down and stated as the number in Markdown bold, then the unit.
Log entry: **0** °C
